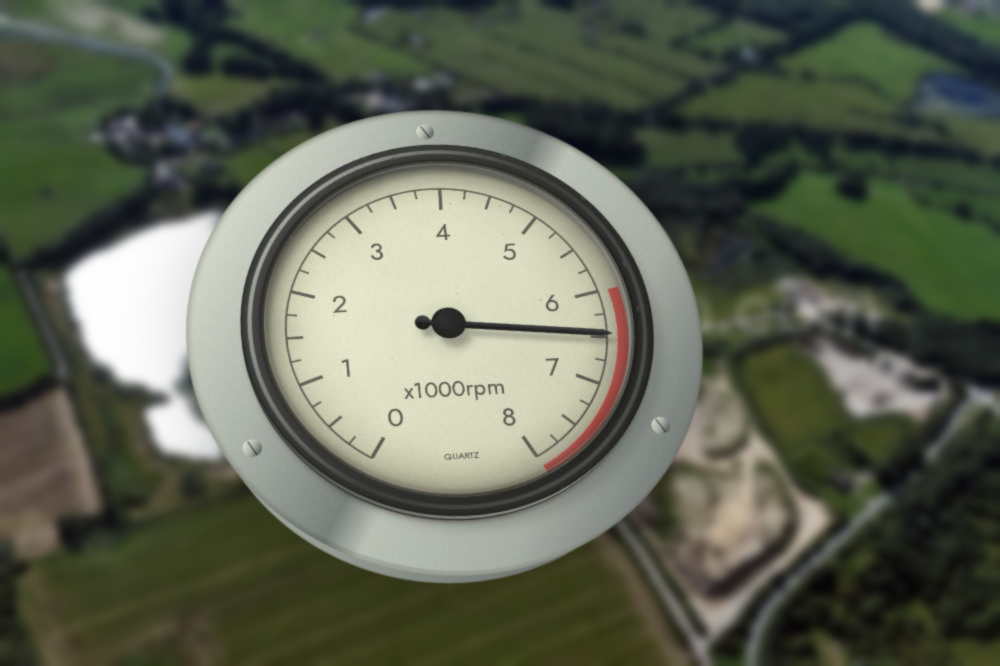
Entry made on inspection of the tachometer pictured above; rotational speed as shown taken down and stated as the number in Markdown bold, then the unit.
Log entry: **6500** rpm
